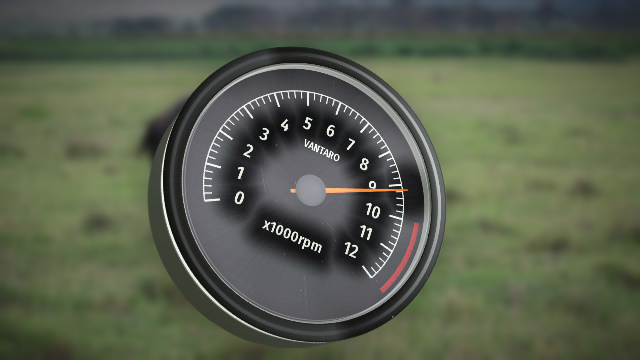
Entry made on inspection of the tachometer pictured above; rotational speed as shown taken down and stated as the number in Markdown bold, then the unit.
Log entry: **9200** rpm
